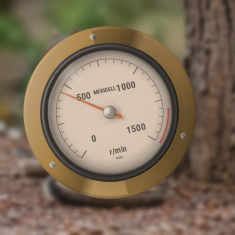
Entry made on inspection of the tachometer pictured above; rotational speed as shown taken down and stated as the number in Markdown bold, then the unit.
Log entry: **450** rpm
